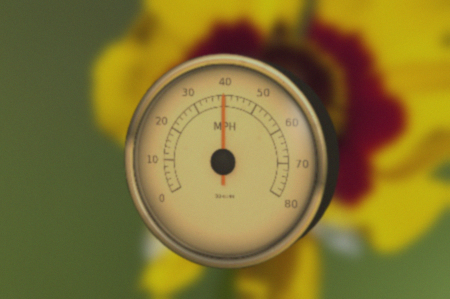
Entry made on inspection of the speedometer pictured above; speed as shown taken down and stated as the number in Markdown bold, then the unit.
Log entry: **40** mph
